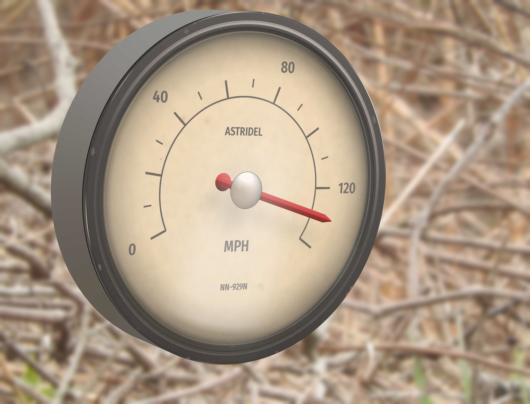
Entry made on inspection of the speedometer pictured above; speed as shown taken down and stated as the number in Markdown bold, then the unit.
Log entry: **130** mph
